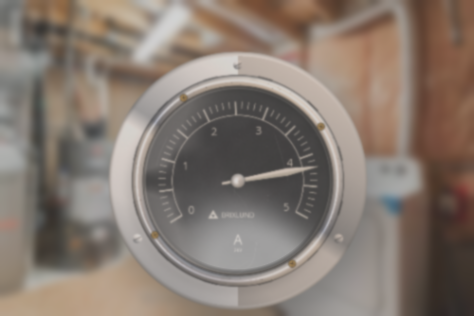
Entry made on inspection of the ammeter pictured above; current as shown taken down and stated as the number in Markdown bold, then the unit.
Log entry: **4.2** A
